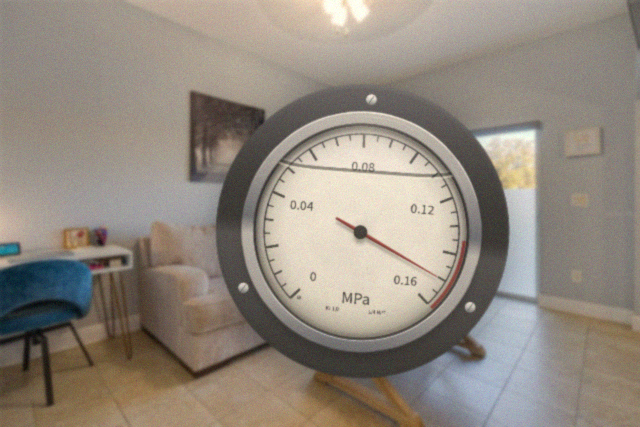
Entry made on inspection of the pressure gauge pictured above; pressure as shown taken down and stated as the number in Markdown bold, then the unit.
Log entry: **0.15** MPa
